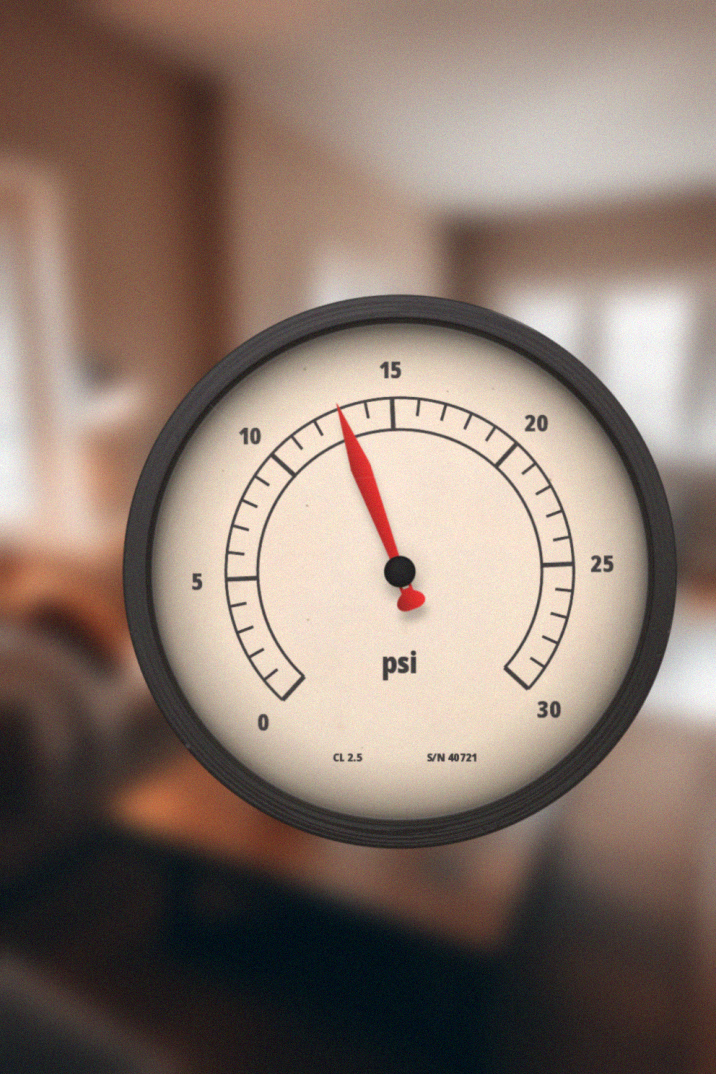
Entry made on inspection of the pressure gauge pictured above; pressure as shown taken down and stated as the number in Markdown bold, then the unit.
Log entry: **13** psi
